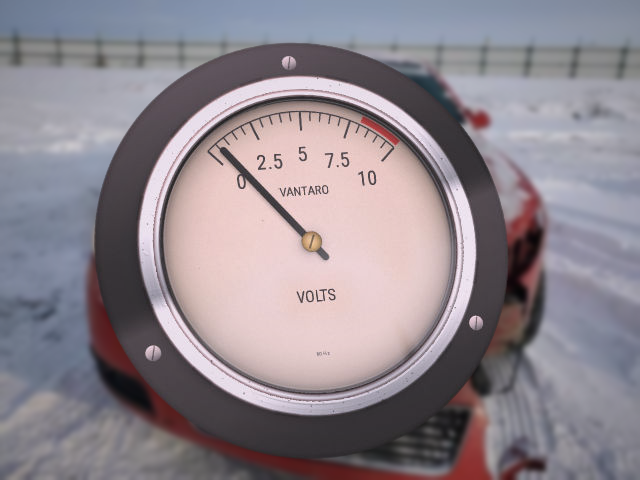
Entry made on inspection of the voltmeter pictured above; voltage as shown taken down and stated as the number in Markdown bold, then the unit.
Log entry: **0.5** V
